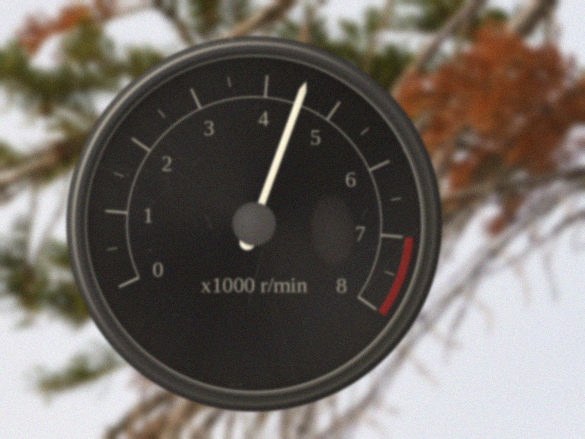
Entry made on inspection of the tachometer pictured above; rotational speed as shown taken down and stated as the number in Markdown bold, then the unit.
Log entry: **4500** rpm
